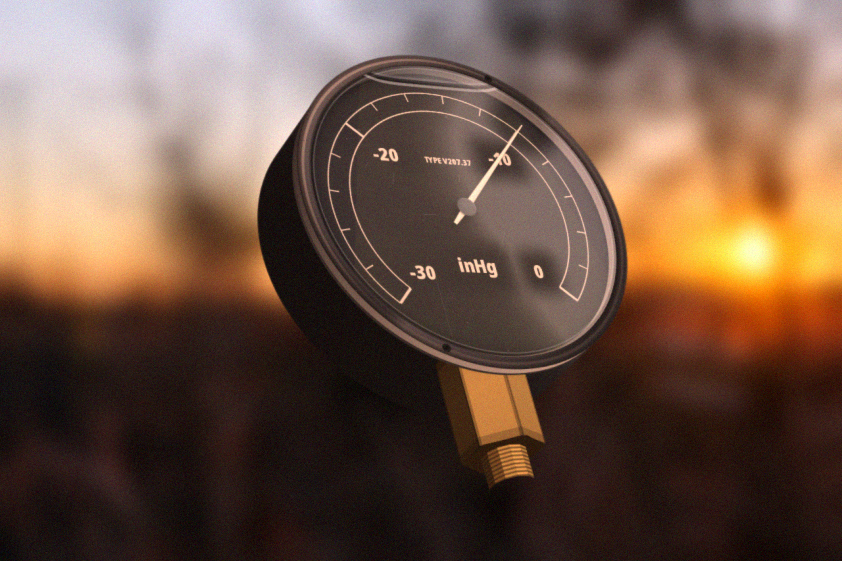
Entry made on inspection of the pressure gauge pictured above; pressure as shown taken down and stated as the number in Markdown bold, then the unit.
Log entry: **-10** inHg
